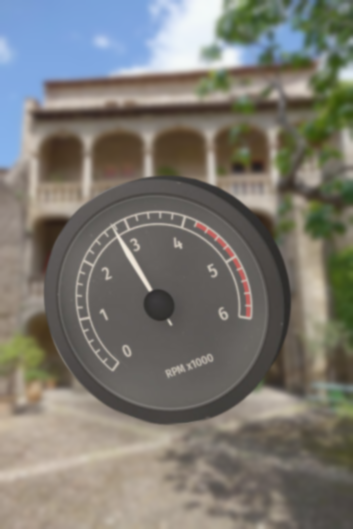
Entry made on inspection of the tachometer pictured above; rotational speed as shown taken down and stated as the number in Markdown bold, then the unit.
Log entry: **2800** rpm
